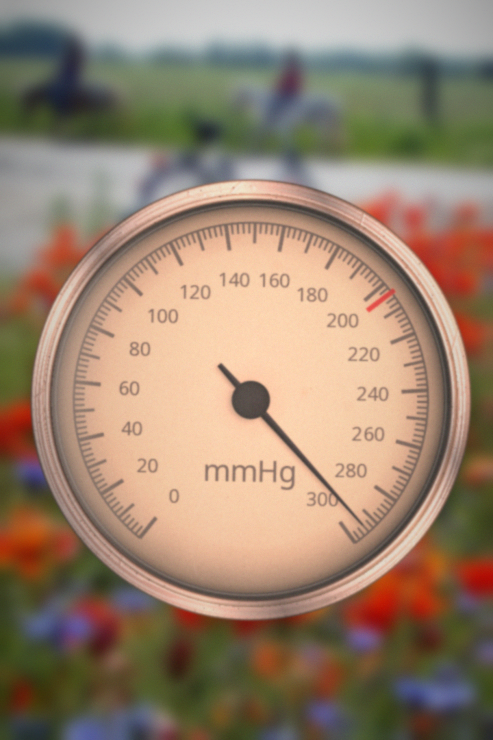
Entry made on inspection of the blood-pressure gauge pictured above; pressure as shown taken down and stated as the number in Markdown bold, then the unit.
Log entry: **294** mmHg
